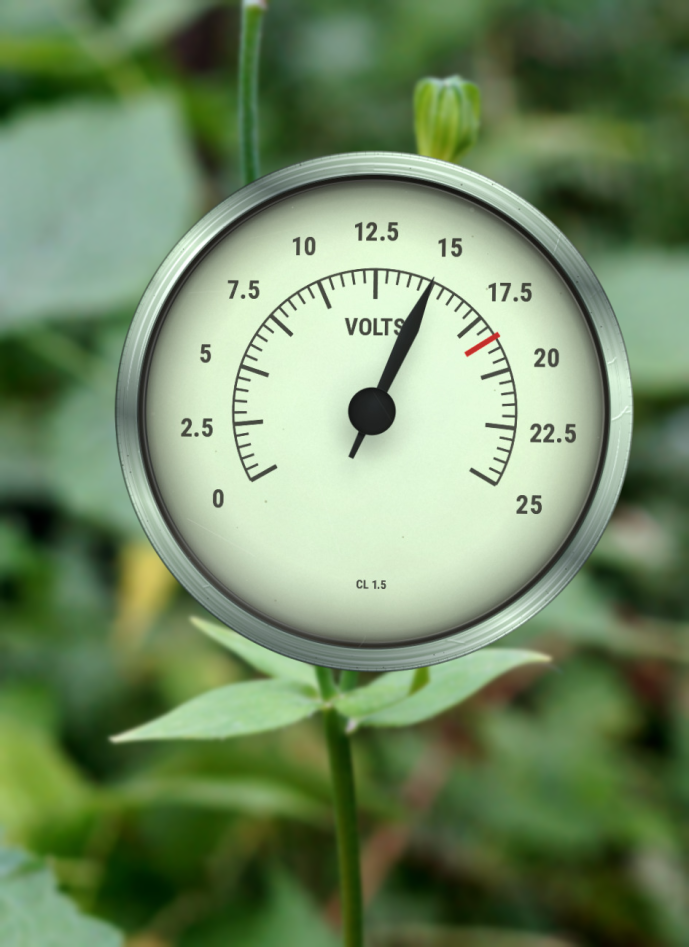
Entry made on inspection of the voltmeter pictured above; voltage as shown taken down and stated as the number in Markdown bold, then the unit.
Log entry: **15** V
